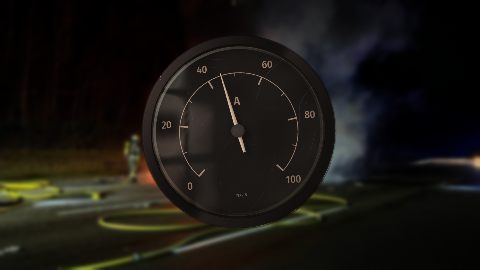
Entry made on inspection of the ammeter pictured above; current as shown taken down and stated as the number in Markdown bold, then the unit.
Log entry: **45** A
